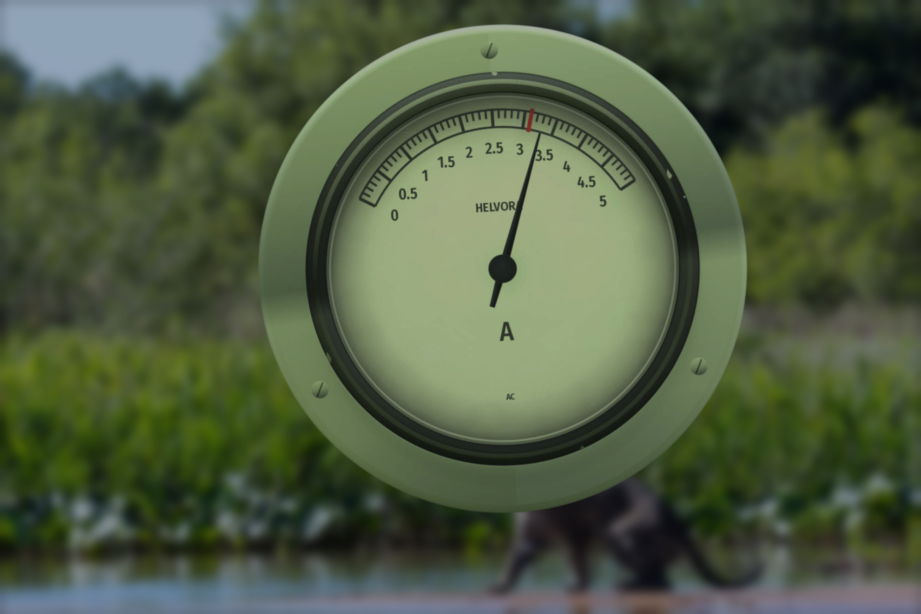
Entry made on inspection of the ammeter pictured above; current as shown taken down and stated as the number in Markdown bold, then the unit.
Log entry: **3.3** A
